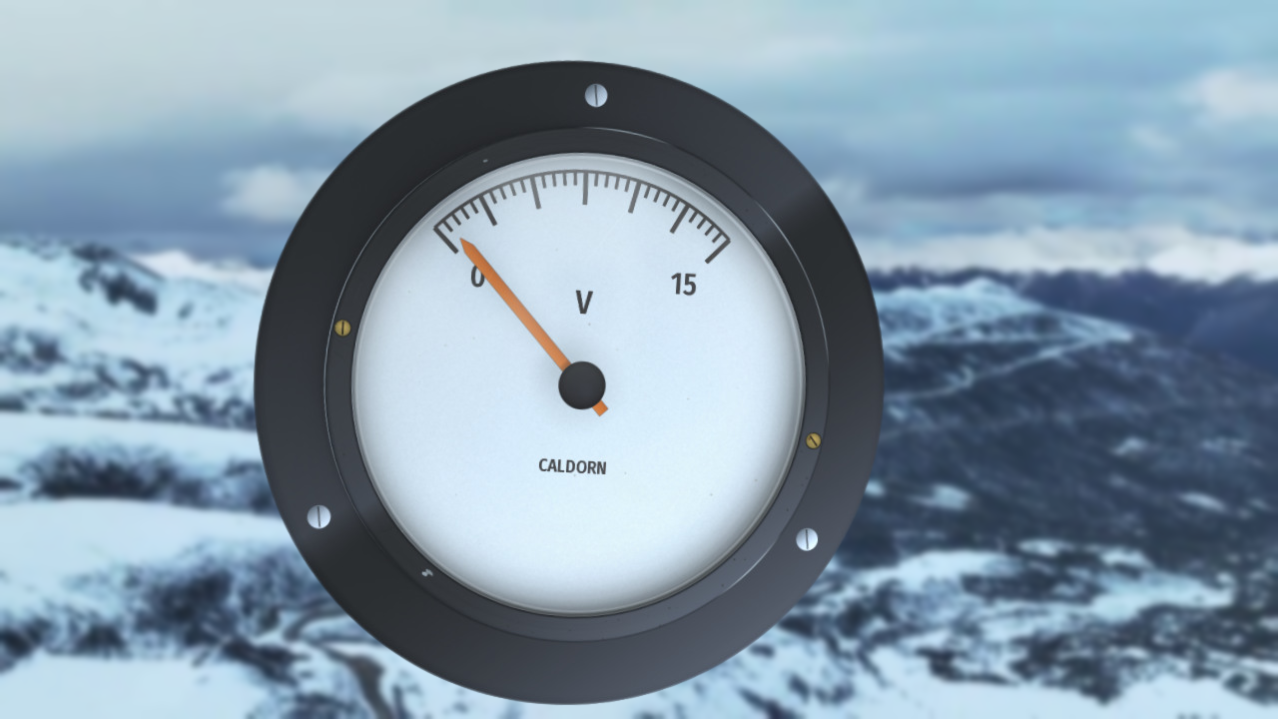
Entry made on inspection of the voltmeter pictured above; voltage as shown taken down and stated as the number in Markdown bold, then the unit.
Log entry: **0.5** V
